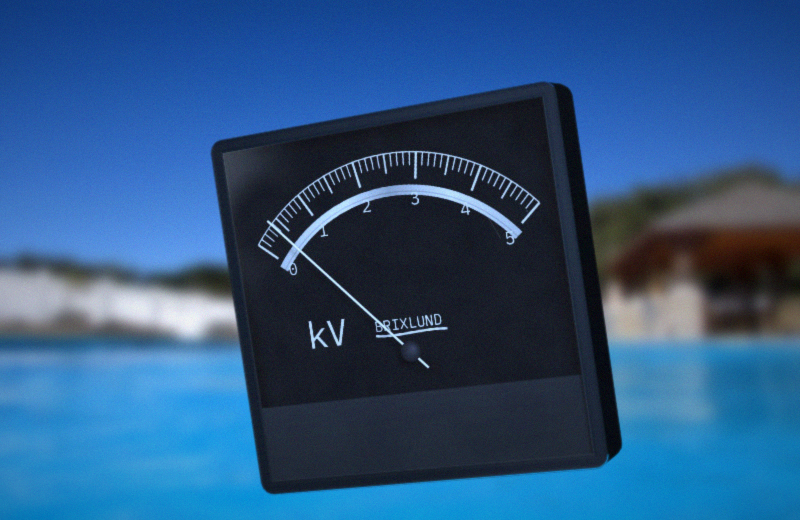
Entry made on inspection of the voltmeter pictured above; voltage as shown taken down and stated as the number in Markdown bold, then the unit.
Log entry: **0.4** kV
